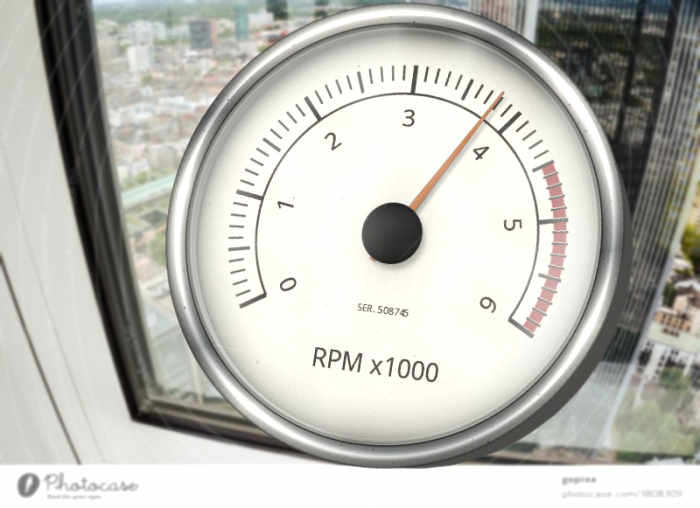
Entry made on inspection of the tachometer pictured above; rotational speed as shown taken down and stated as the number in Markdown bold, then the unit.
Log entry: **3800** rpm
